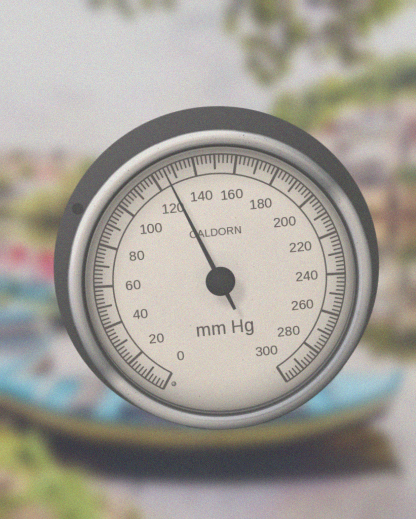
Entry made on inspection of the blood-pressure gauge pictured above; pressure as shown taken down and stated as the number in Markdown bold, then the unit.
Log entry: **126** mmHg
